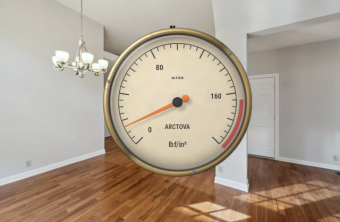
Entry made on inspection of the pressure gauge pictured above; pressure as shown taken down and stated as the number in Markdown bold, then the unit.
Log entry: **15** psi
